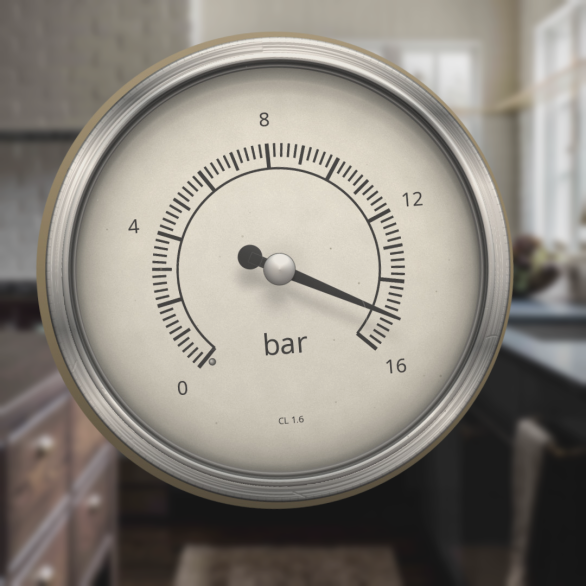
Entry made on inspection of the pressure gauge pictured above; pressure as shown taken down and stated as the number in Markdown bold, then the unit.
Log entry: **15** bar
